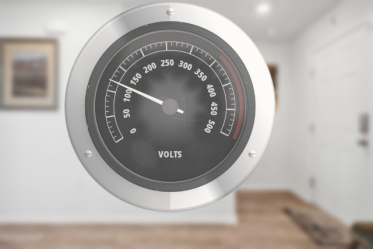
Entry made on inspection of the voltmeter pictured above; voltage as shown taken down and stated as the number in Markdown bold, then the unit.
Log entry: **120** V
